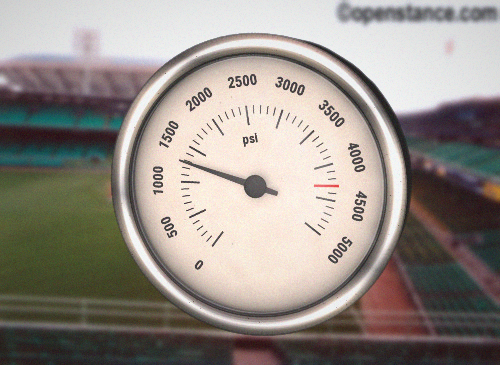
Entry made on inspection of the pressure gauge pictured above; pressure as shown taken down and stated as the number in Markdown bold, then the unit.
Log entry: **1300** psi
